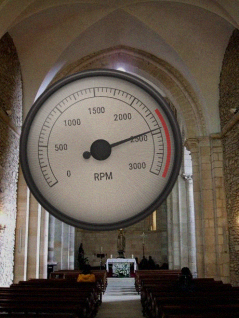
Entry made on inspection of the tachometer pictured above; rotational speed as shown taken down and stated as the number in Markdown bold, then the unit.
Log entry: **2450** rpm
